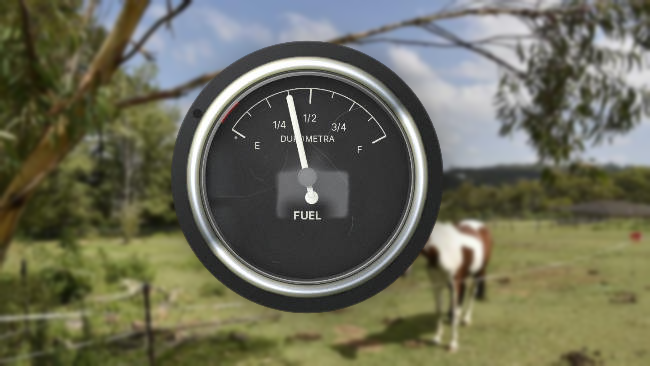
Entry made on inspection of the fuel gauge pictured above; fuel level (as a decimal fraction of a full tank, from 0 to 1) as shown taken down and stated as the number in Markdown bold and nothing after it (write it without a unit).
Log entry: **0.375**
